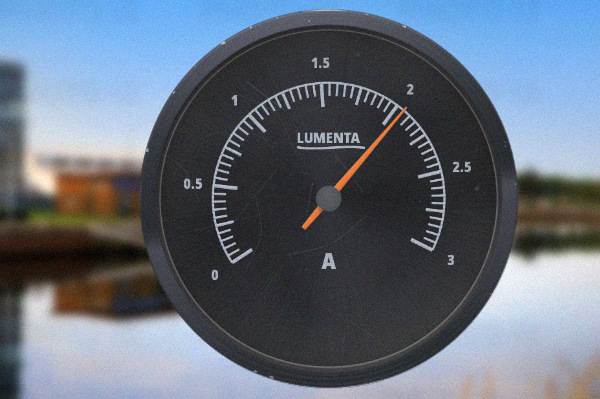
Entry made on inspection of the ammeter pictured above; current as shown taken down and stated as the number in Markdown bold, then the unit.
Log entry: **2.05** A
